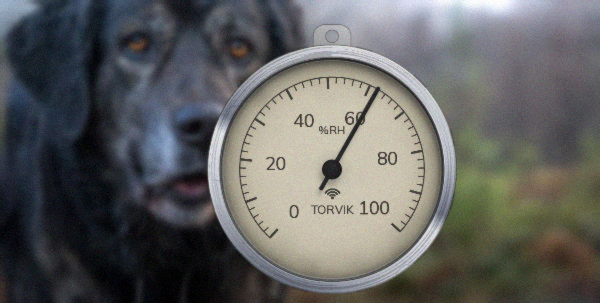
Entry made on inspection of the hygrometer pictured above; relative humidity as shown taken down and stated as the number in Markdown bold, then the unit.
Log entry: **62** %
